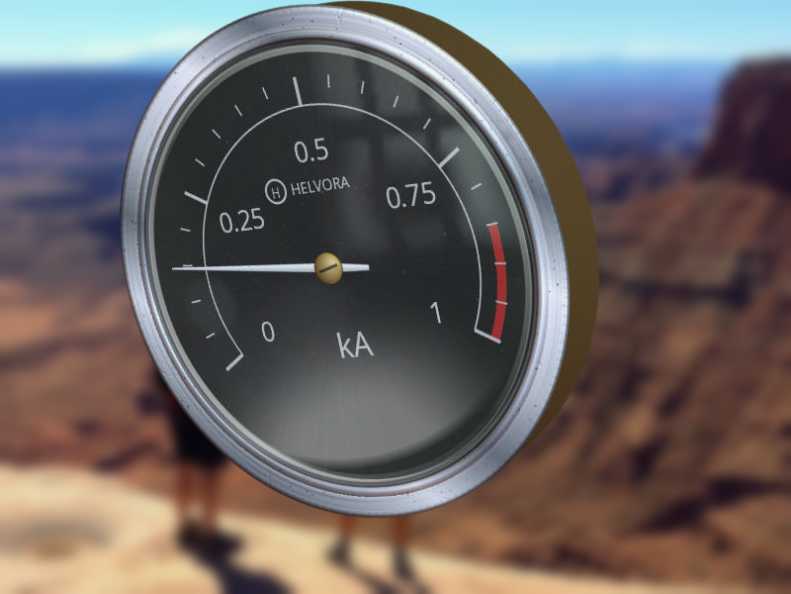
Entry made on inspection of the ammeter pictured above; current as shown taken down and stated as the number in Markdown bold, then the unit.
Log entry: **0.15** kA
